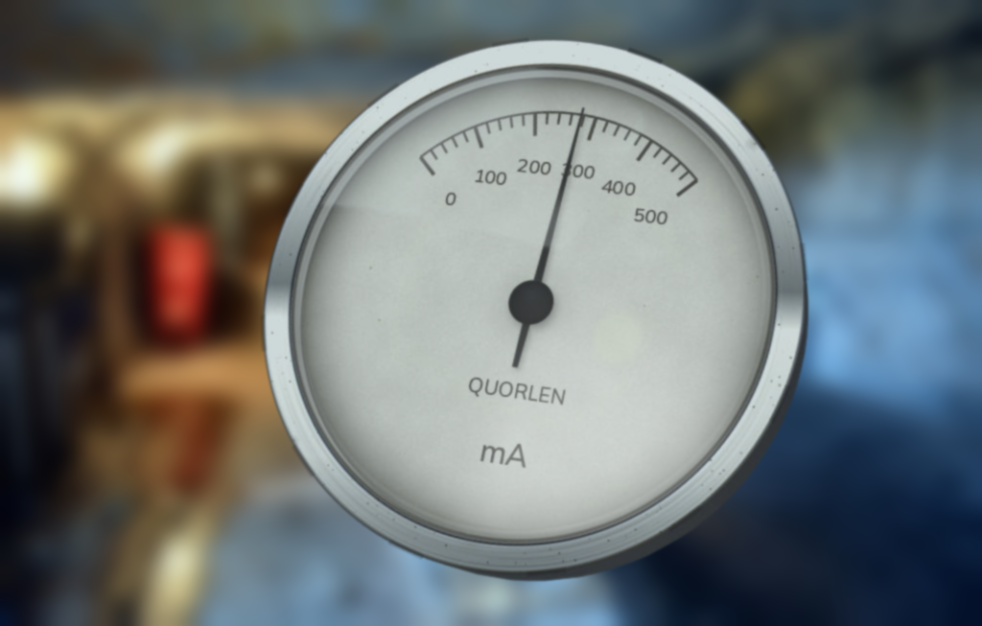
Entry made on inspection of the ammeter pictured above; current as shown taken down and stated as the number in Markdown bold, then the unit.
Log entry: **280** mA
